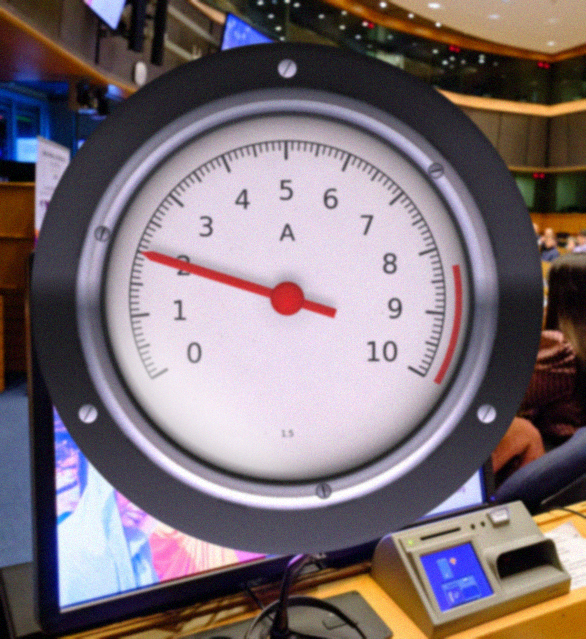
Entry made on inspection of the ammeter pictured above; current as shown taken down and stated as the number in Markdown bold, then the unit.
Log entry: **2** A
